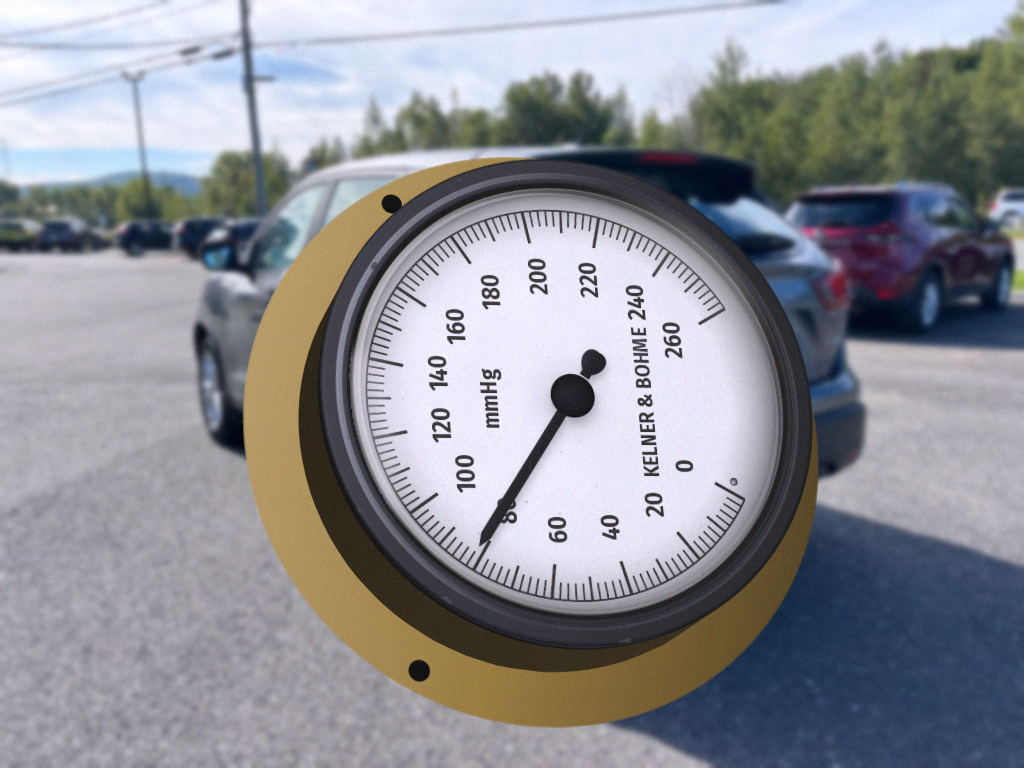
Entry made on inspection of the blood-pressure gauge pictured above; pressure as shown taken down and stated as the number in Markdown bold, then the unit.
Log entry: **82** mmHg
